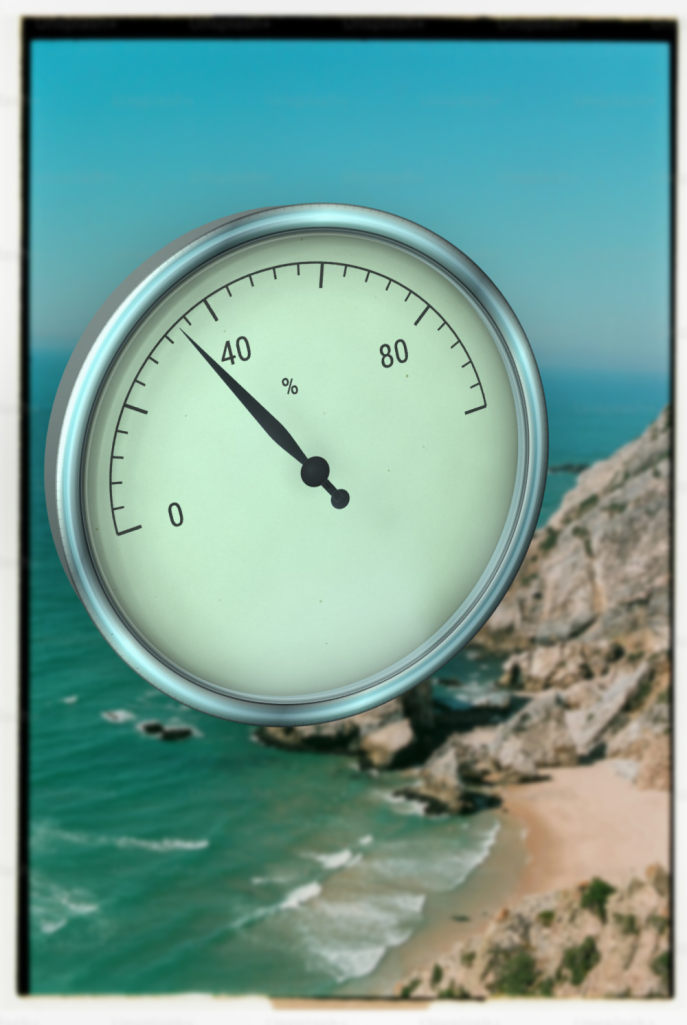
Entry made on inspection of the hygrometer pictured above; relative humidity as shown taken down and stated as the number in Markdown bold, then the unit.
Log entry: **34** %
